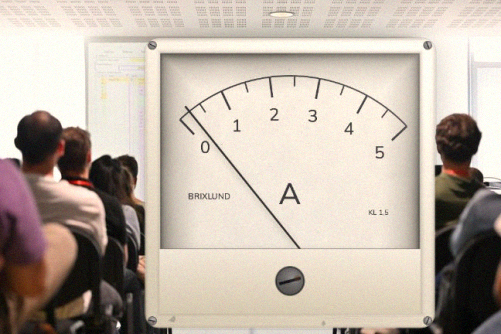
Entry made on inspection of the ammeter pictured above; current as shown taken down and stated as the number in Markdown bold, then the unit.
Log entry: **0.25** A
